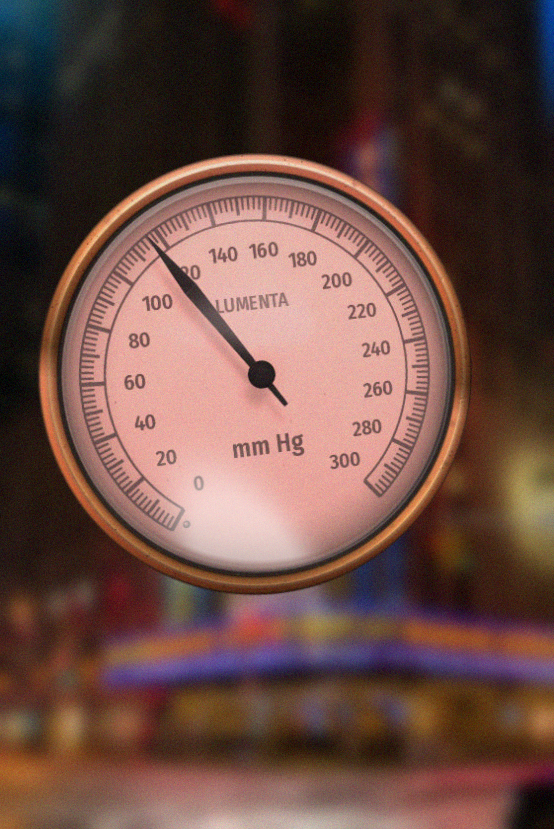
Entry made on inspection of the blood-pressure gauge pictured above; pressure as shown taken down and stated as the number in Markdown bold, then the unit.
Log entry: **116** mmHg
